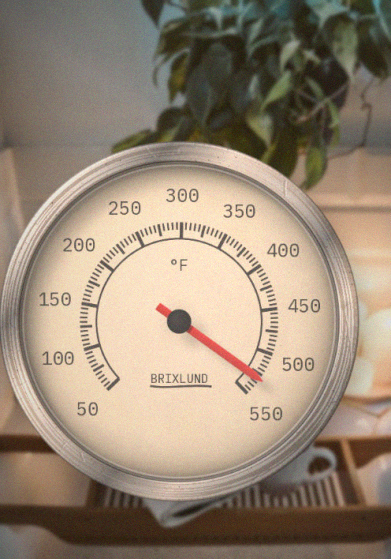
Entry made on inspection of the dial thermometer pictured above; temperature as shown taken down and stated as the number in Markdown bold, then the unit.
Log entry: **530** °F
